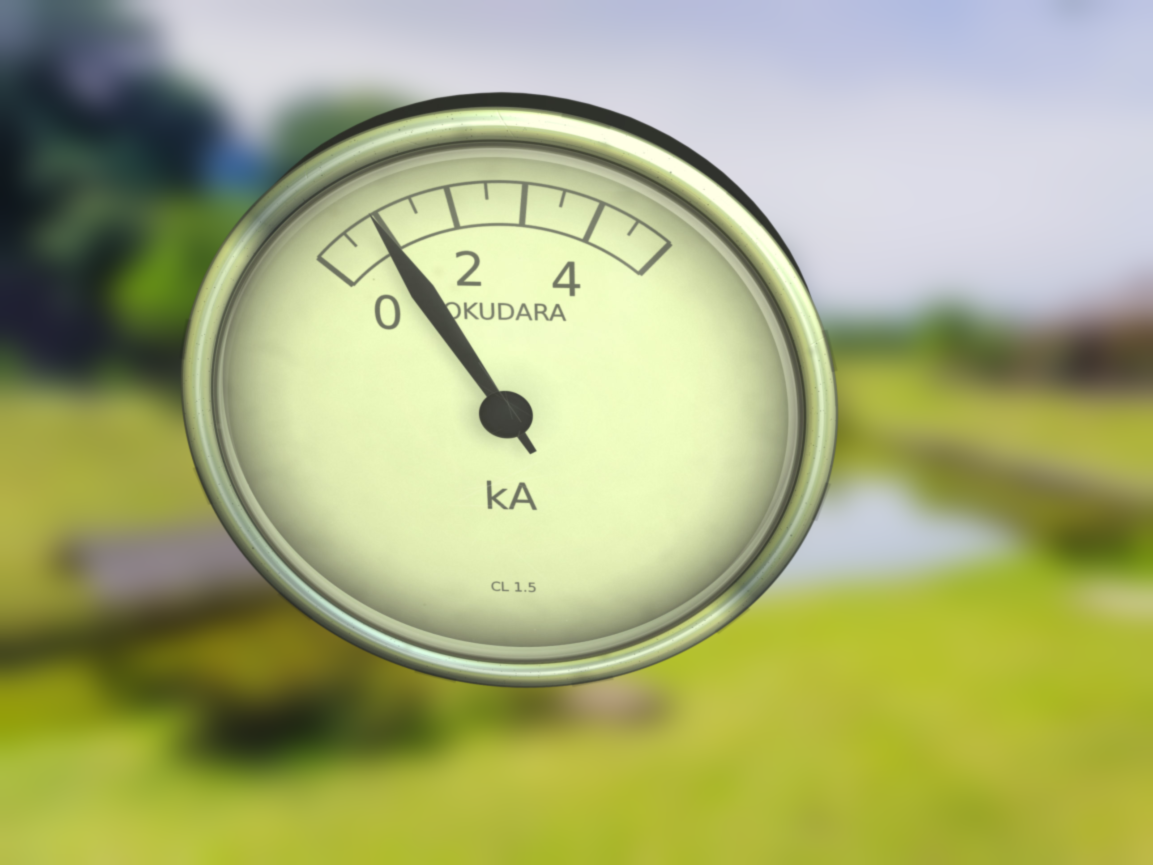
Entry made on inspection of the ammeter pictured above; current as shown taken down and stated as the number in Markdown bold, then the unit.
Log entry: **1** kA
